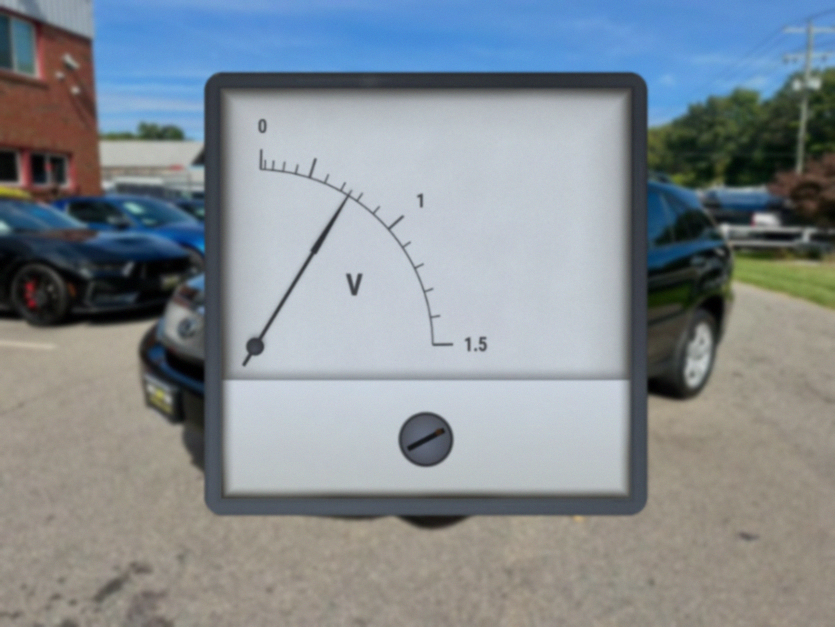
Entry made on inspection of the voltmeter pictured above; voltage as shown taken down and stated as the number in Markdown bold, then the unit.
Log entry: **0.75** V
